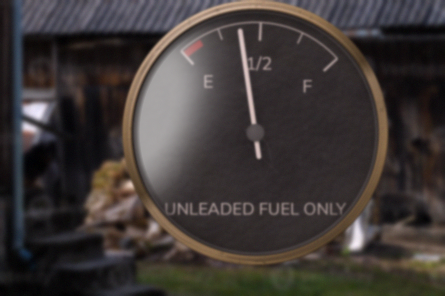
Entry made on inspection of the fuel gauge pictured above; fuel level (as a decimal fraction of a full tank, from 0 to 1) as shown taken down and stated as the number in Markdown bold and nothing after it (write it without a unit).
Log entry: **0.375**
